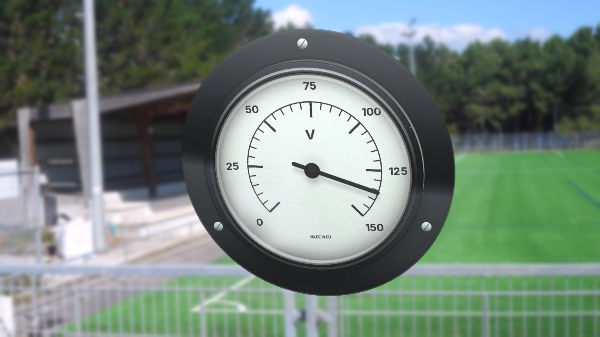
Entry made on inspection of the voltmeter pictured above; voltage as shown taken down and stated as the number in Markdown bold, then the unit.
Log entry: **135** V
